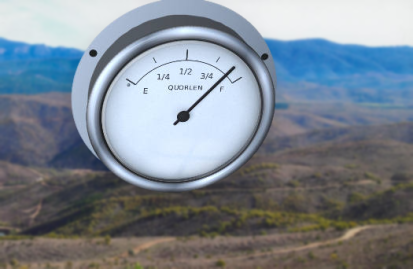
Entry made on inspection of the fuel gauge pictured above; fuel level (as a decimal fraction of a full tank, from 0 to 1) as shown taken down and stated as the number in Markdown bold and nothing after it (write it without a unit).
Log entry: **0.875**
